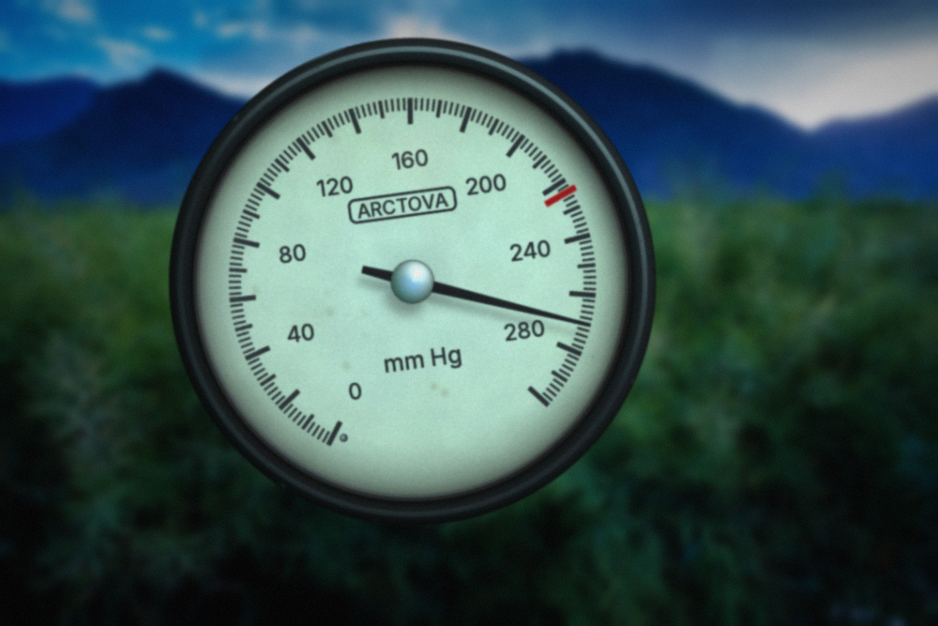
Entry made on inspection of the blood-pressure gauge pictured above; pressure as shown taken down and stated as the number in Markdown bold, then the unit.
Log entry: **270** mmHg
